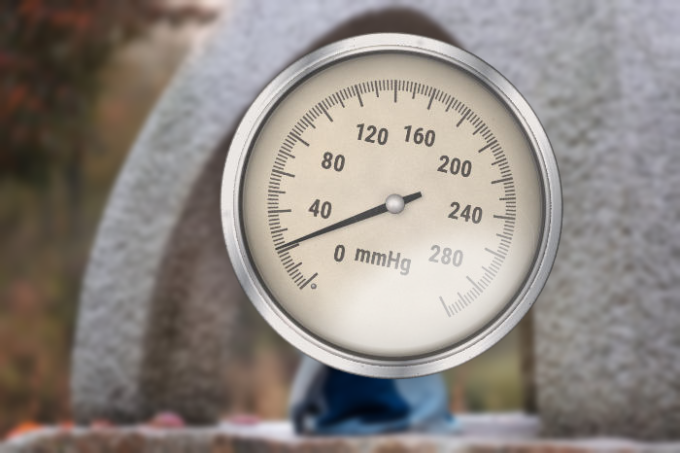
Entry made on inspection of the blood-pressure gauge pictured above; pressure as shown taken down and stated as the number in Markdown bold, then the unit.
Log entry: **22** mmHg
